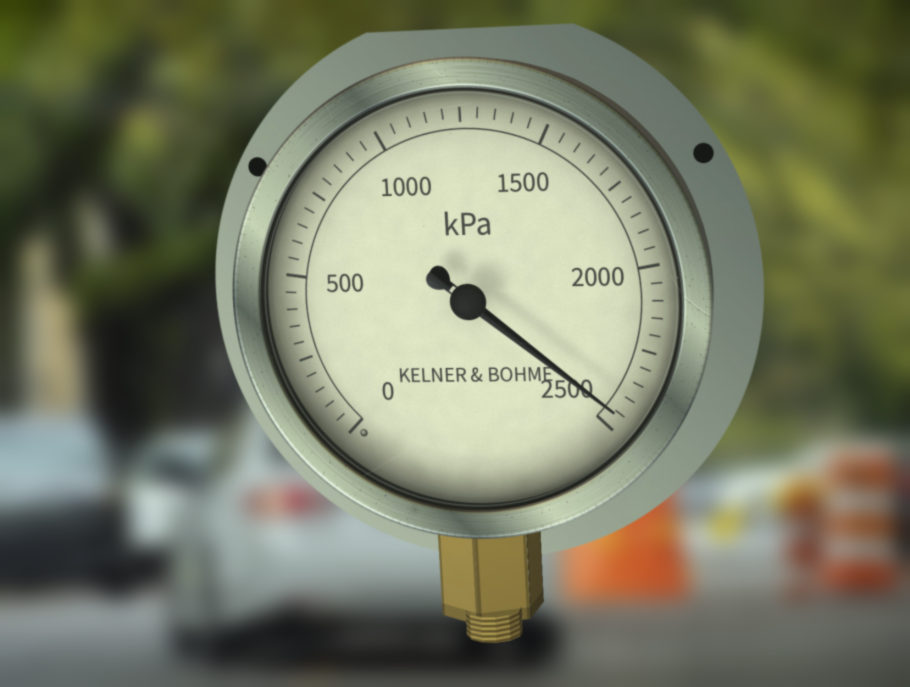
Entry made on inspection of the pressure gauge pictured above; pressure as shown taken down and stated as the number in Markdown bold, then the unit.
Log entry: **2450** kPa
